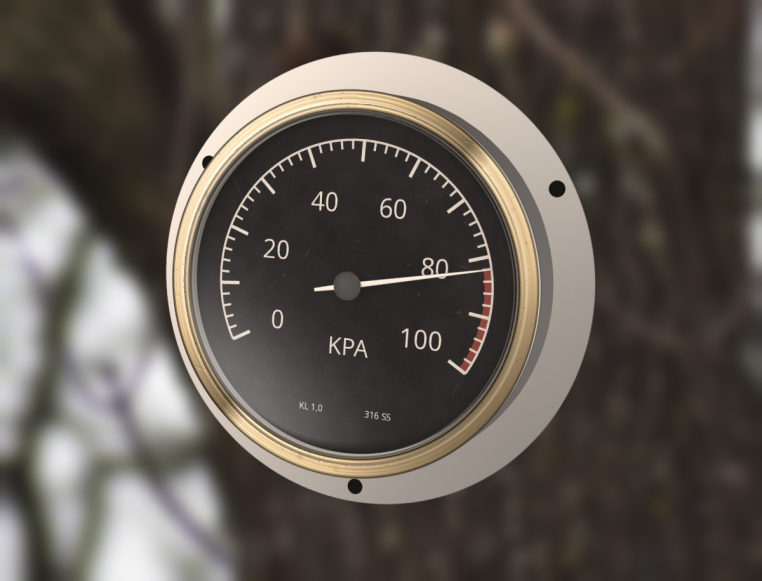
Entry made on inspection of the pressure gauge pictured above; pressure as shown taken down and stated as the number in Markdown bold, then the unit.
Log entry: **82** kPa
